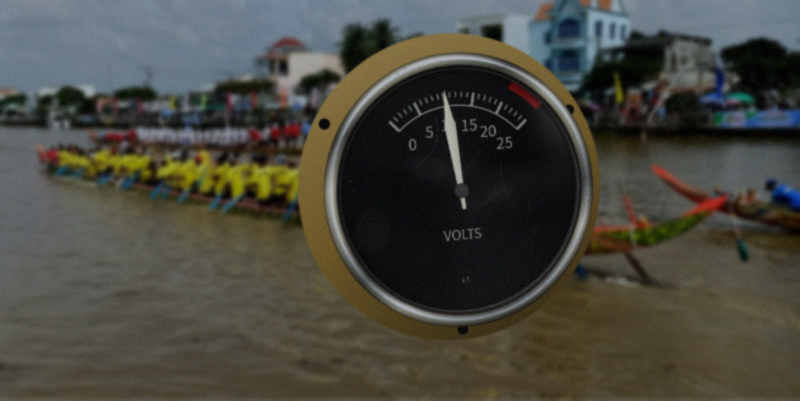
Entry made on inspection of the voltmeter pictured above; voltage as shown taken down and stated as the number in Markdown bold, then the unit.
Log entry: **10** V
